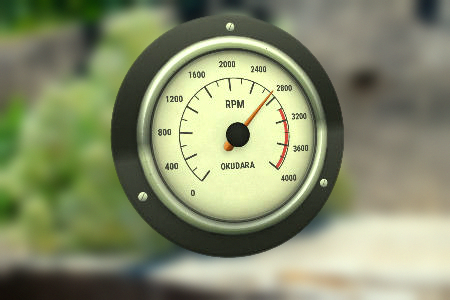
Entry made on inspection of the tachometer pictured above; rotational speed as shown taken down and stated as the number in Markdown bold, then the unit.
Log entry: **2700** rpm
